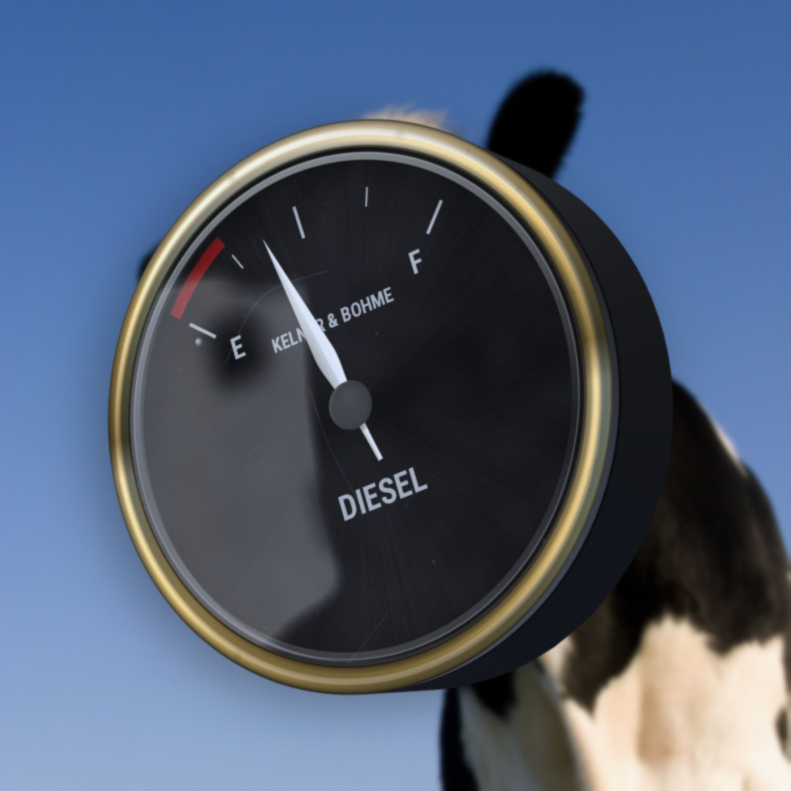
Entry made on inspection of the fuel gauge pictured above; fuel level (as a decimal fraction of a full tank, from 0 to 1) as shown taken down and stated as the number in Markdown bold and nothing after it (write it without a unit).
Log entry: **0.375**
